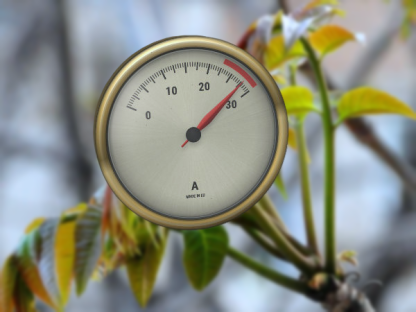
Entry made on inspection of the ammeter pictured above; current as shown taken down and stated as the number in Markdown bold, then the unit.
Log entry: **27.5** A
